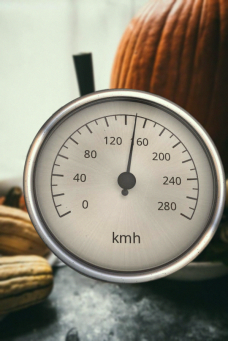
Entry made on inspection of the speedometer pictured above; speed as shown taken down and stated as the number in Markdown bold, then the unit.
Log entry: **150** km/h
